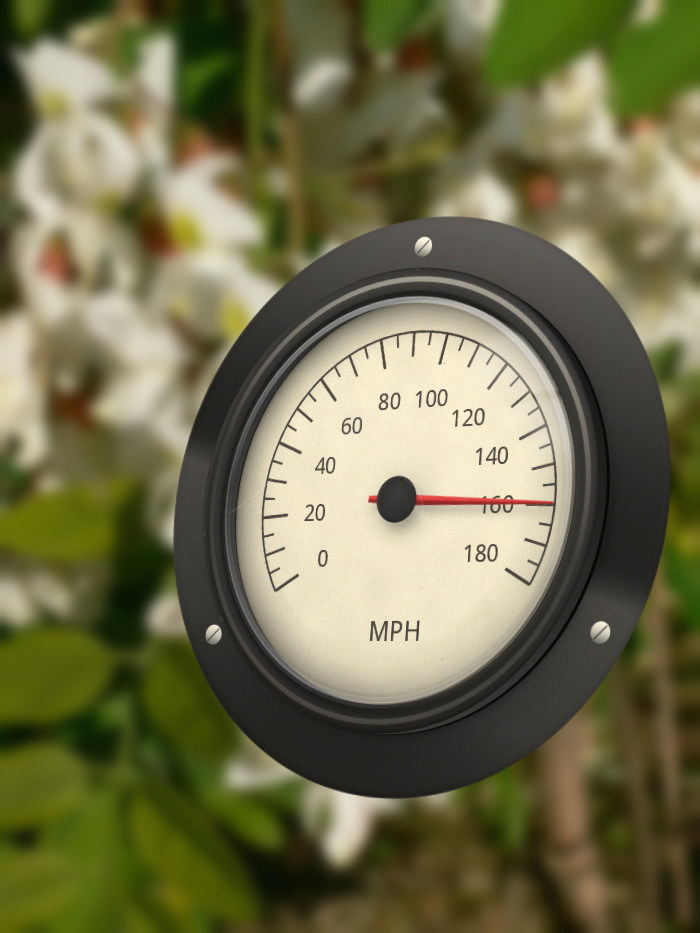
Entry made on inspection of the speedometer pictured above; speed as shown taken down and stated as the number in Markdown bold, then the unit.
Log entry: **160** mph
